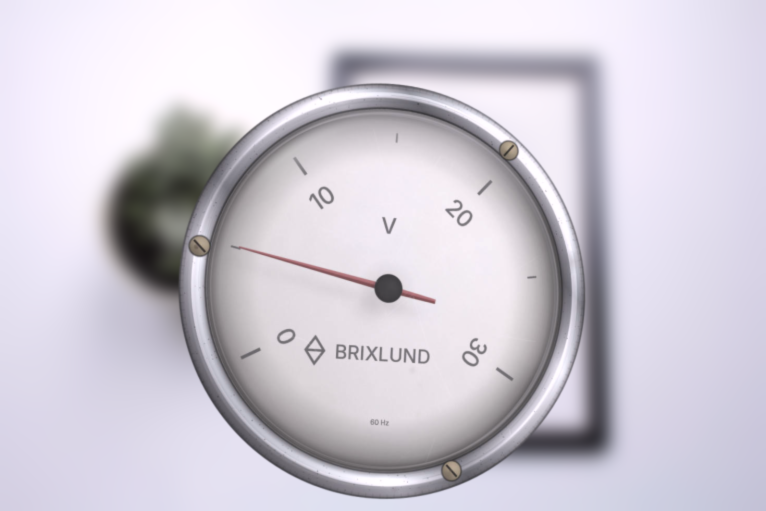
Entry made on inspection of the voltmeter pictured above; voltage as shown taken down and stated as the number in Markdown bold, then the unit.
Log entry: **5** V
